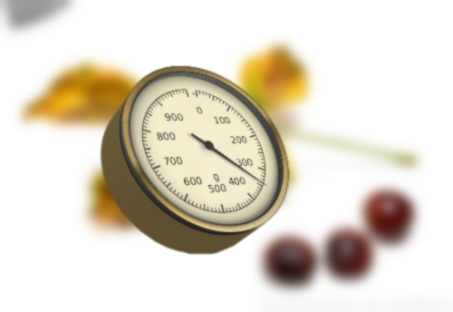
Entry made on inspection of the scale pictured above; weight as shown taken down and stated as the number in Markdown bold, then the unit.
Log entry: **350** g
